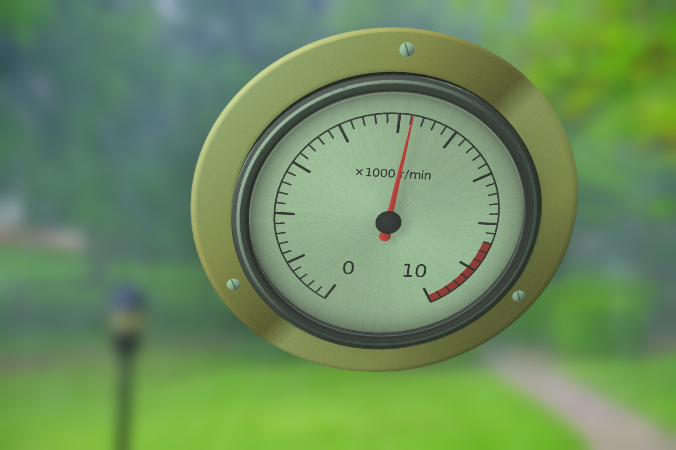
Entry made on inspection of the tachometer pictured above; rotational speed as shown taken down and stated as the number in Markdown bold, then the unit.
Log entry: **5200** rpm
